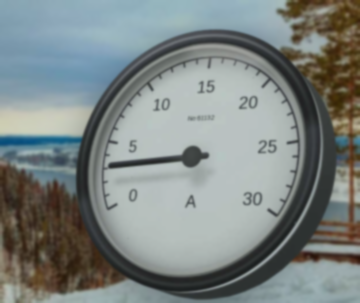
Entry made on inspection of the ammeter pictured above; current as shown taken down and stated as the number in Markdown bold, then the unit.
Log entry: **3** A
